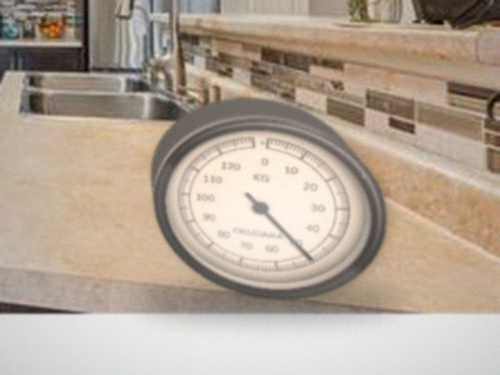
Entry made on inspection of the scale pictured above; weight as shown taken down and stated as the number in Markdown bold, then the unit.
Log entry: **50** kg
